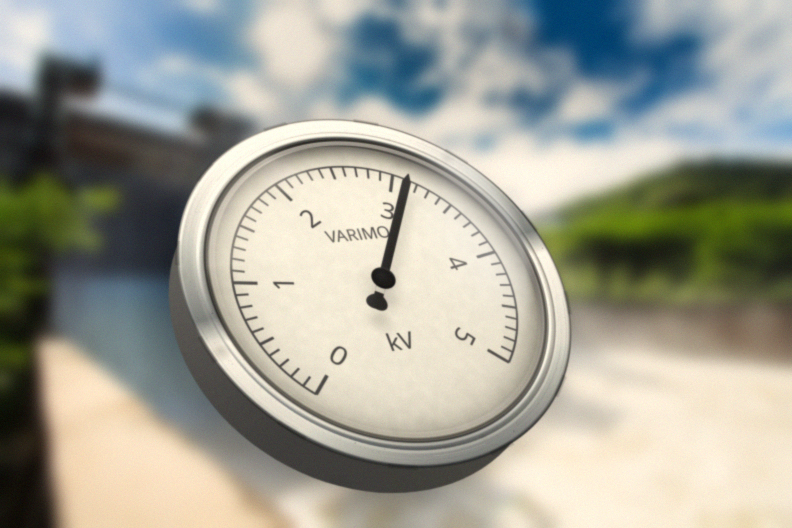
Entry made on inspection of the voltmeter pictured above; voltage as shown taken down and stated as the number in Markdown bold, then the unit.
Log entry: **3.1** kV
